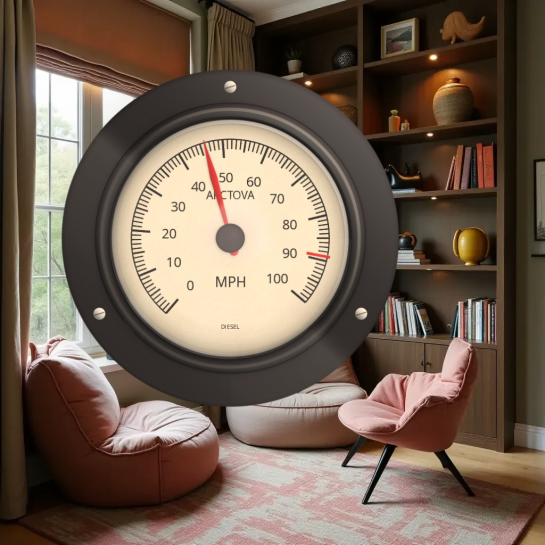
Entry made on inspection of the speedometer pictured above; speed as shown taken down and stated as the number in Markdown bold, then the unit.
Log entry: **46** mph
